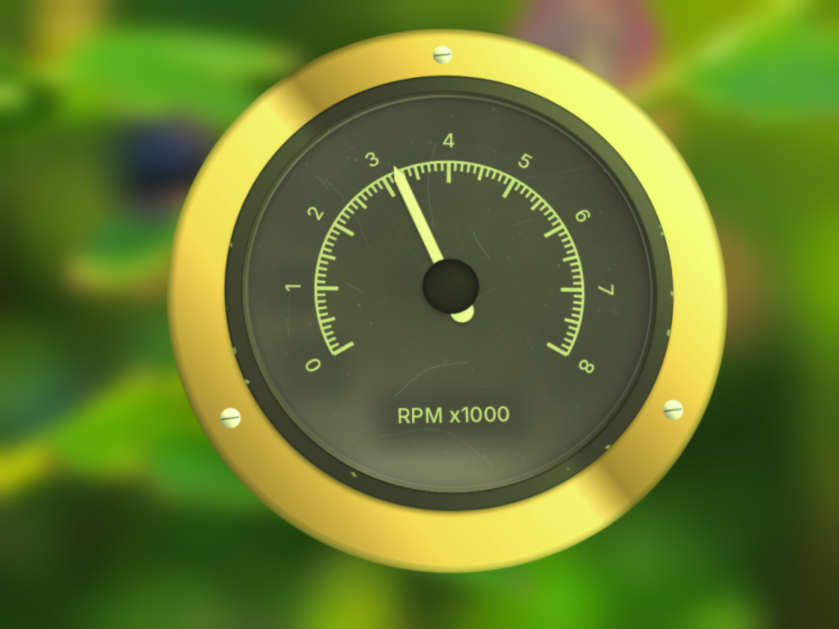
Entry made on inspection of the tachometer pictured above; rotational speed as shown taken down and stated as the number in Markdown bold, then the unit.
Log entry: **3200** rpm
